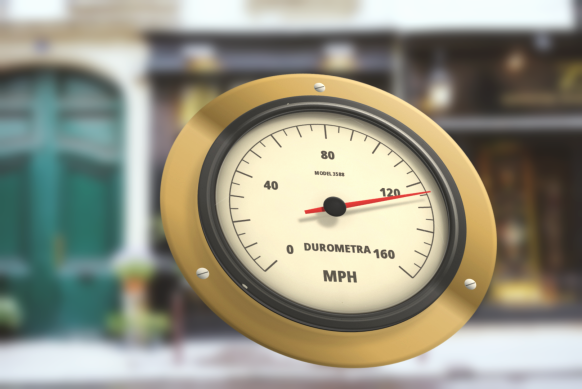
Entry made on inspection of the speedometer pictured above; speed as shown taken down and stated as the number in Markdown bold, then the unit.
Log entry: **125** mph
